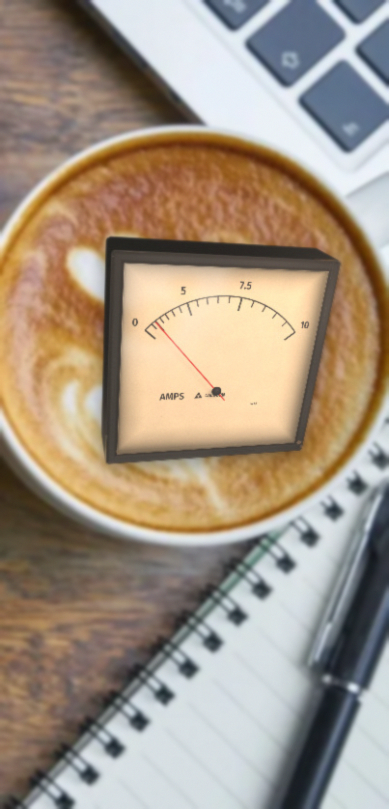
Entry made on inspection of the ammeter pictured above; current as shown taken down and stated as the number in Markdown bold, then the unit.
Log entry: **2.5** A
